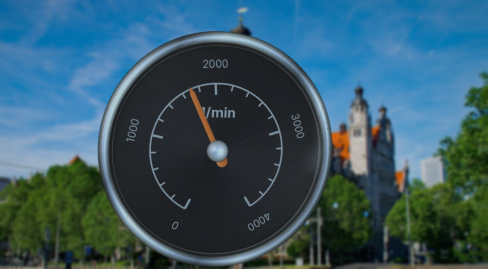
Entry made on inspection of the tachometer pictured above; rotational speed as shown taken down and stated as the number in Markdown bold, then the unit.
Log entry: **1700** rpm
